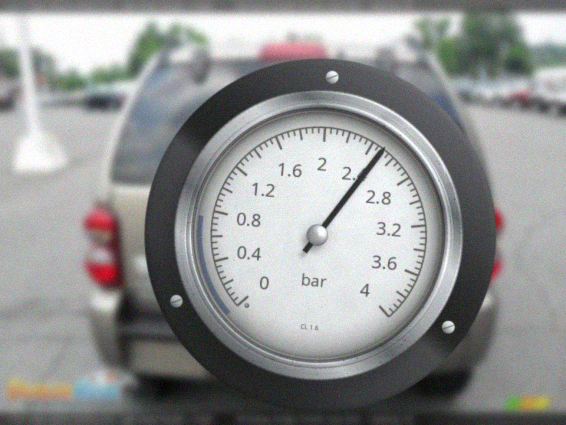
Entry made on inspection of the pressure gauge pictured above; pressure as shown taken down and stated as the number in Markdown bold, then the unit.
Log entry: **2.5** bar
